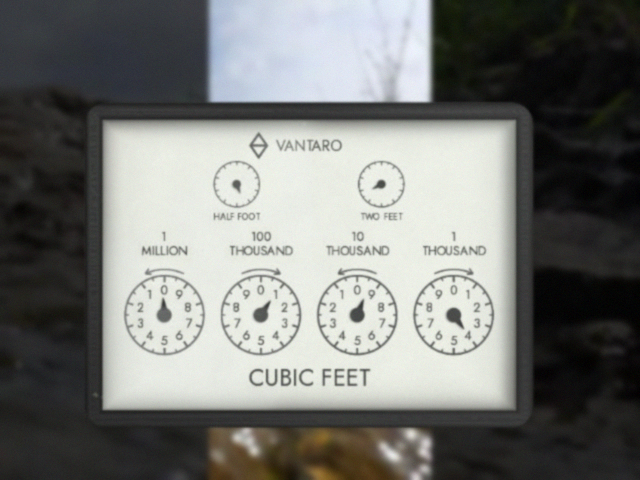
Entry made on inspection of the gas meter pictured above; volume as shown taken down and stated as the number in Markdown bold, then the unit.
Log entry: **9400** ft³
